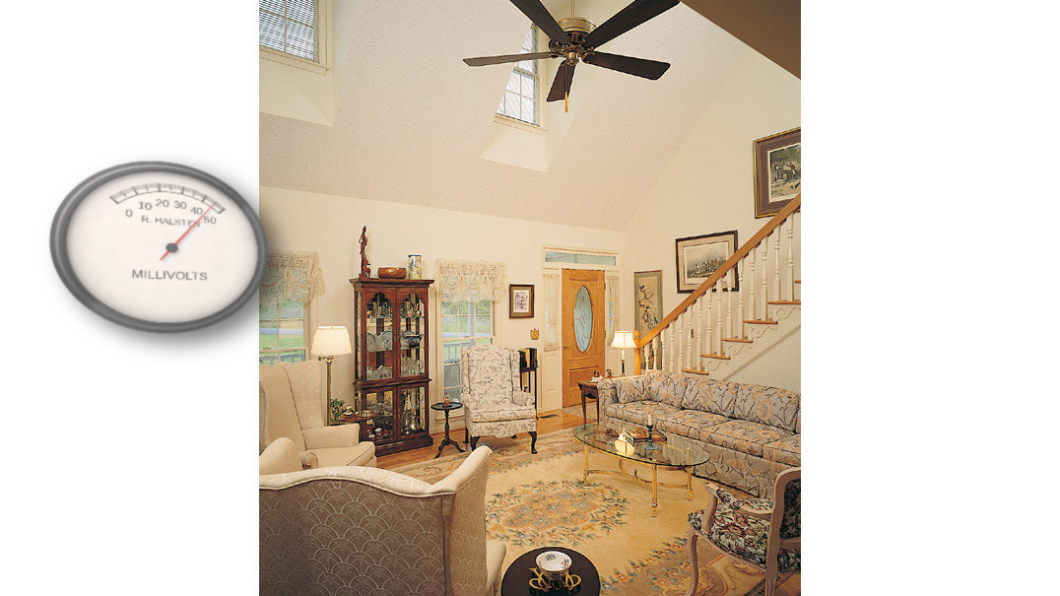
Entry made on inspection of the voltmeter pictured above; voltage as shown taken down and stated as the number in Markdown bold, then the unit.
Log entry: **45** mV
